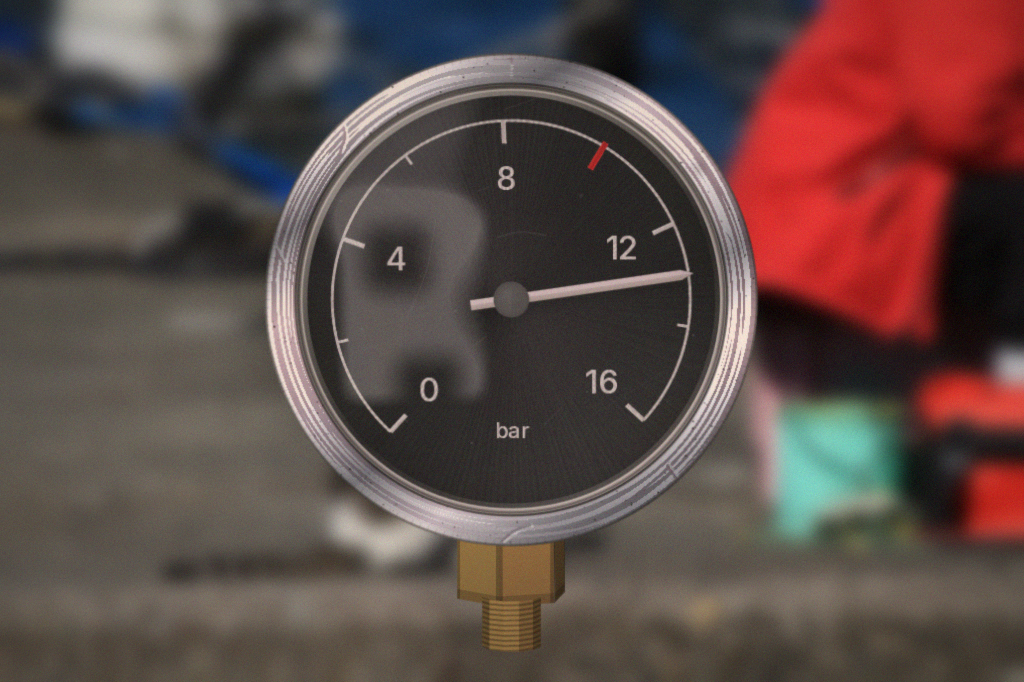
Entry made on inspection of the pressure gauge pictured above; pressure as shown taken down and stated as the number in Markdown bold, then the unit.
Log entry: **13** bar
